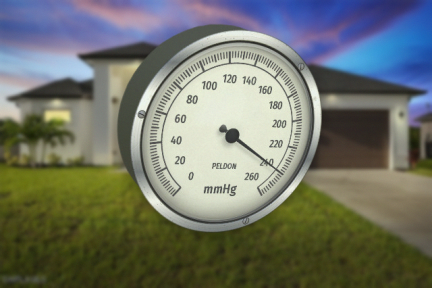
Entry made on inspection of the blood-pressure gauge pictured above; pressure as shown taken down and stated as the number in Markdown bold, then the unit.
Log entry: **240** mmHg
